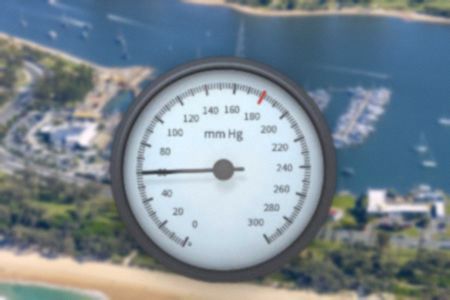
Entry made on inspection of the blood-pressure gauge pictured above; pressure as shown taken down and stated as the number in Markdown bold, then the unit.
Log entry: **60** mmHg
